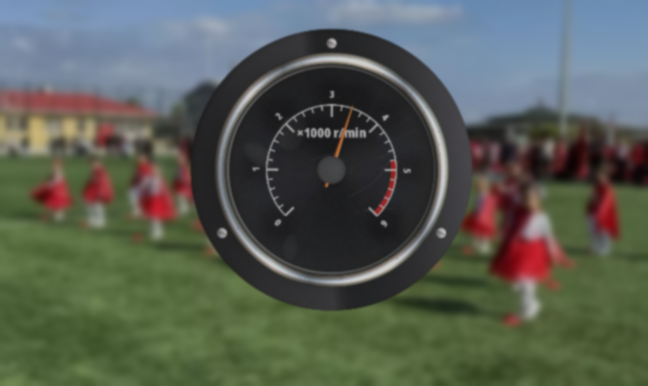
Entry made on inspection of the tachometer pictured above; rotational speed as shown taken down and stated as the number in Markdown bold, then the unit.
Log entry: **3400** rpm
